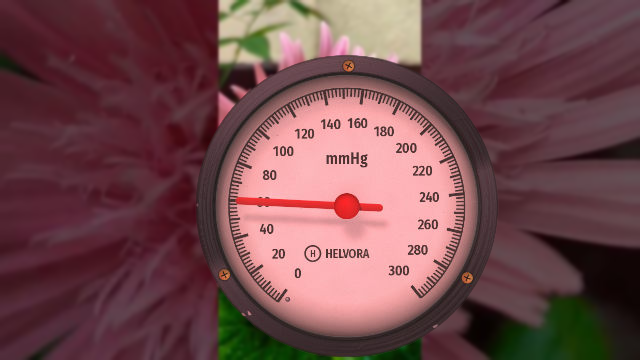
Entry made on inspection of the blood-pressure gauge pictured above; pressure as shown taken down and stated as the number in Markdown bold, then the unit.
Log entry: **60** mmHg
